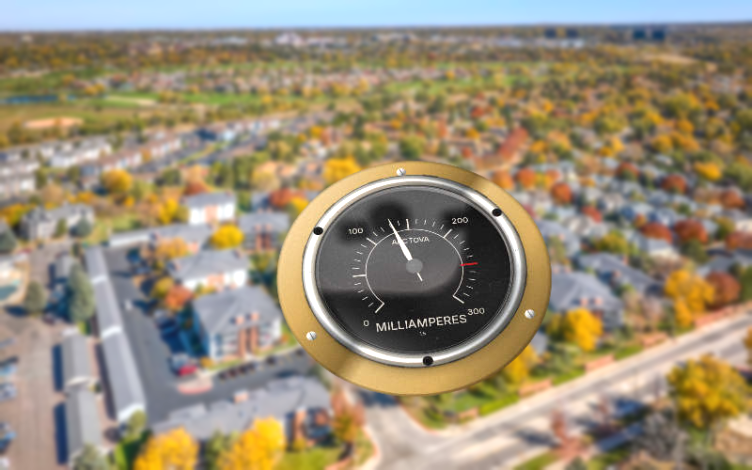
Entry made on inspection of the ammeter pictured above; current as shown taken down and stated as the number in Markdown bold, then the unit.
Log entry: **130** mA
